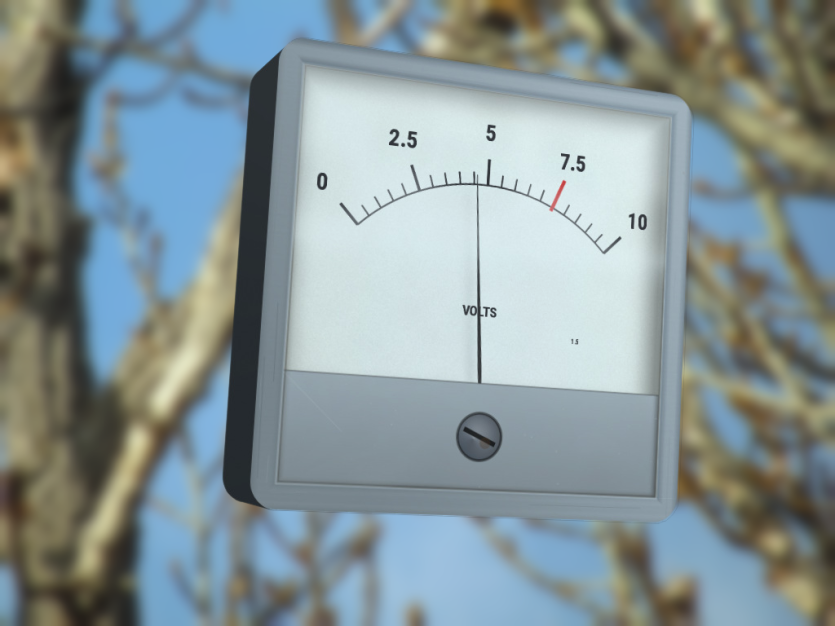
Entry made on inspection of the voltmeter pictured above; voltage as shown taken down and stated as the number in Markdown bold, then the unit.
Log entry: **4.5** V
